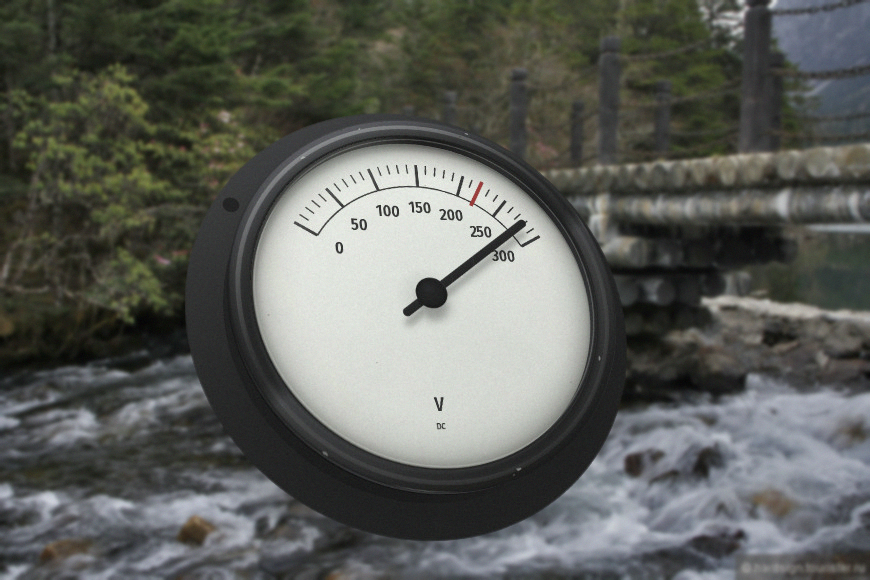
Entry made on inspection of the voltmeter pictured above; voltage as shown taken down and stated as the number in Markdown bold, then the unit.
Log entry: **280** V
